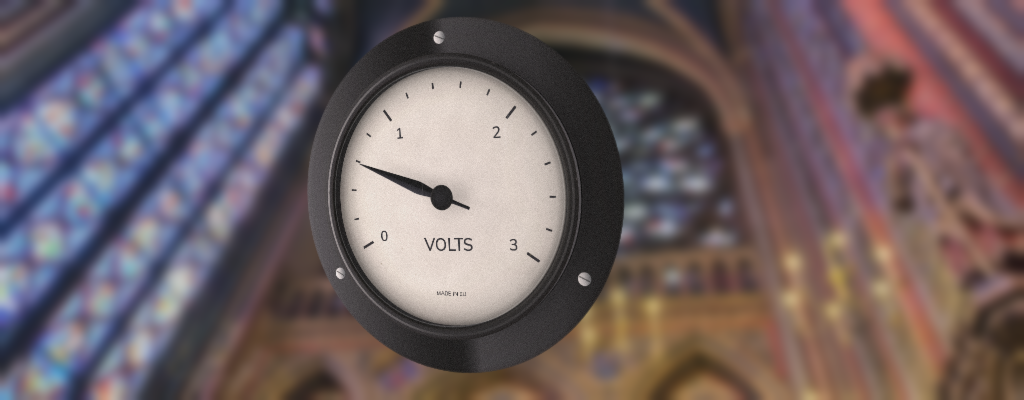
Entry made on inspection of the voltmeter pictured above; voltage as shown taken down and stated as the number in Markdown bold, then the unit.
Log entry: **0.6** V
